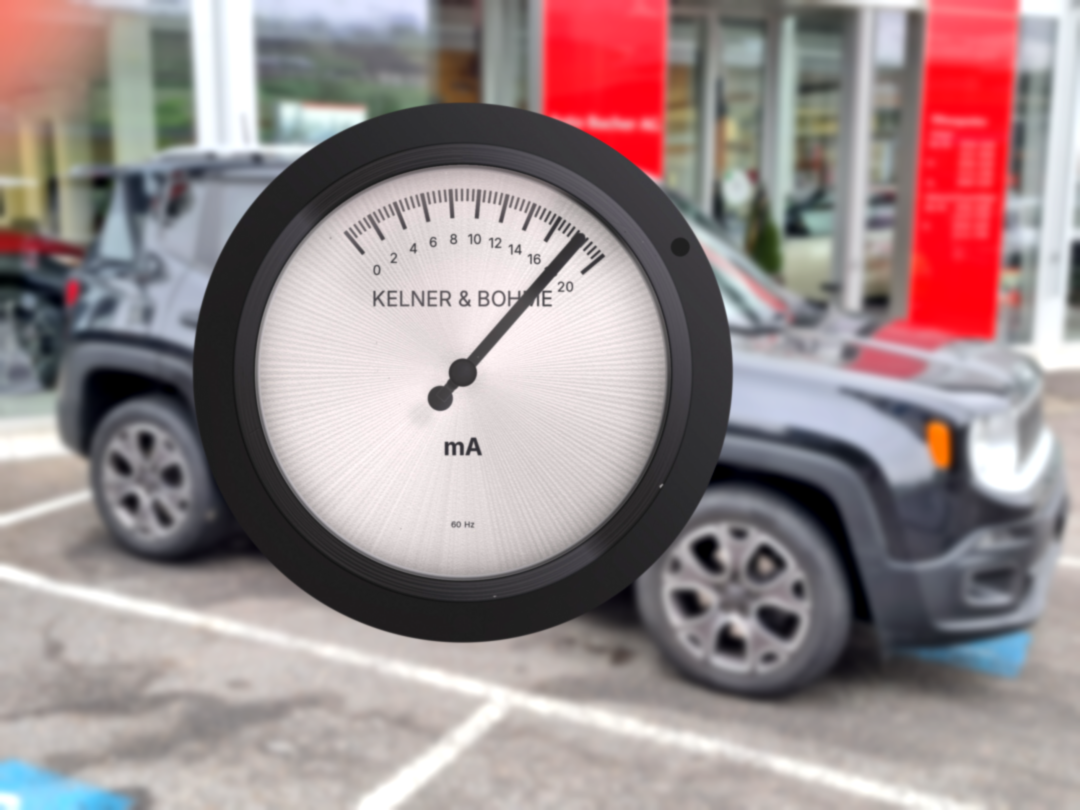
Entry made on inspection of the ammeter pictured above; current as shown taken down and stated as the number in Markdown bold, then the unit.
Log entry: **18** mA
